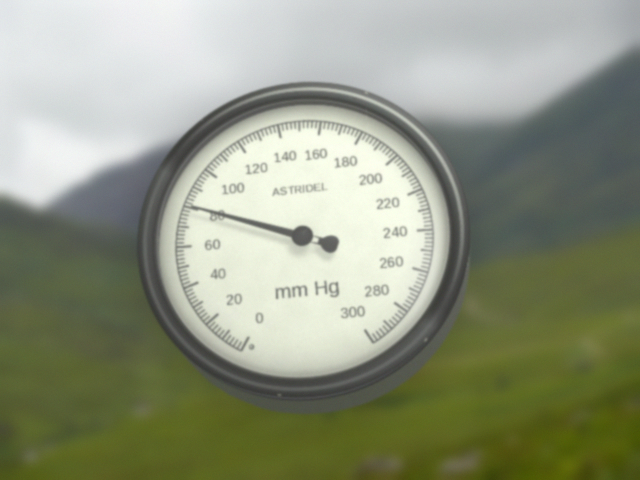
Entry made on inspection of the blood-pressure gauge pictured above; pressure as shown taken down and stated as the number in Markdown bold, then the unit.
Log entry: **80** mmHg
